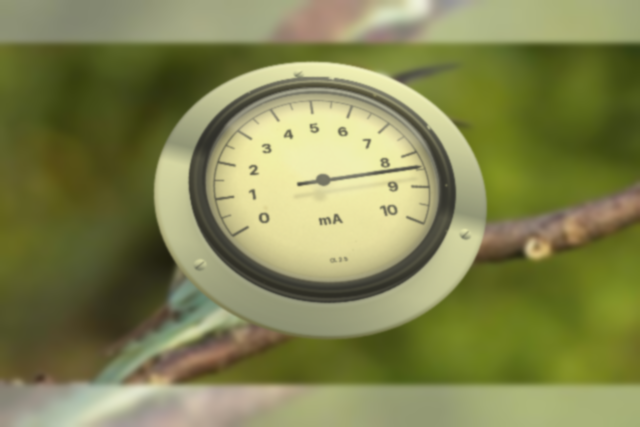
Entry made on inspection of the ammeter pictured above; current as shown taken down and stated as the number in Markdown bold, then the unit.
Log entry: **8.5** mA
